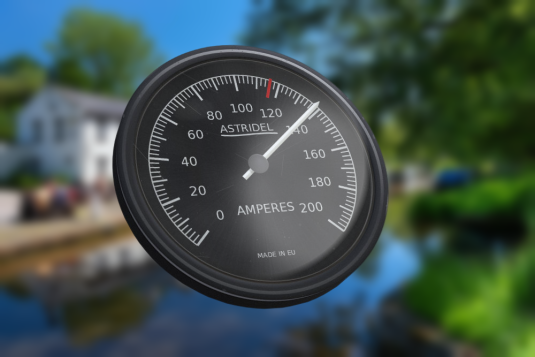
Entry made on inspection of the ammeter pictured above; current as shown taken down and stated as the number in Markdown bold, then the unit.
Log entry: **138** A
